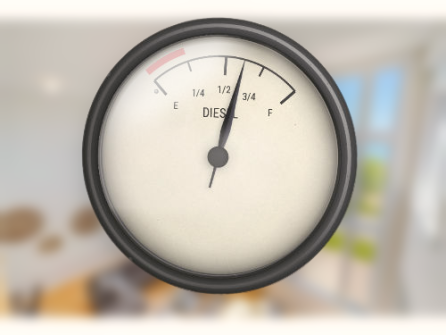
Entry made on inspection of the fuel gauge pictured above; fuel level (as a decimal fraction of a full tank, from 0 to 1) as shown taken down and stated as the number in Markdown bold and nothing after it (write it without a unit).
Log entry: **0.625**
